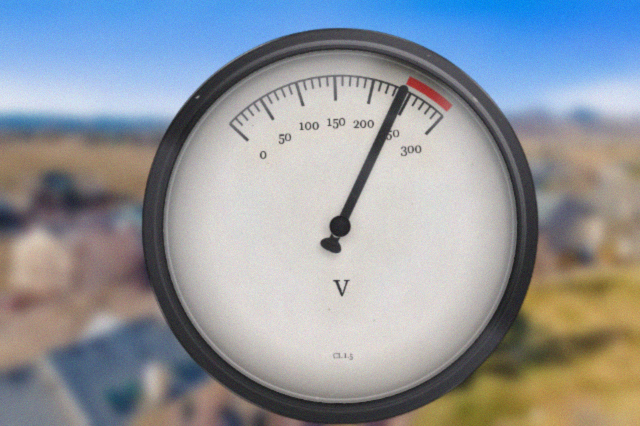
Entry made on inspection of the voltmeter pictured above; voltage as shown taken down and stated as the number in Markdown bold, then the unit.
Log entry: **240** V
